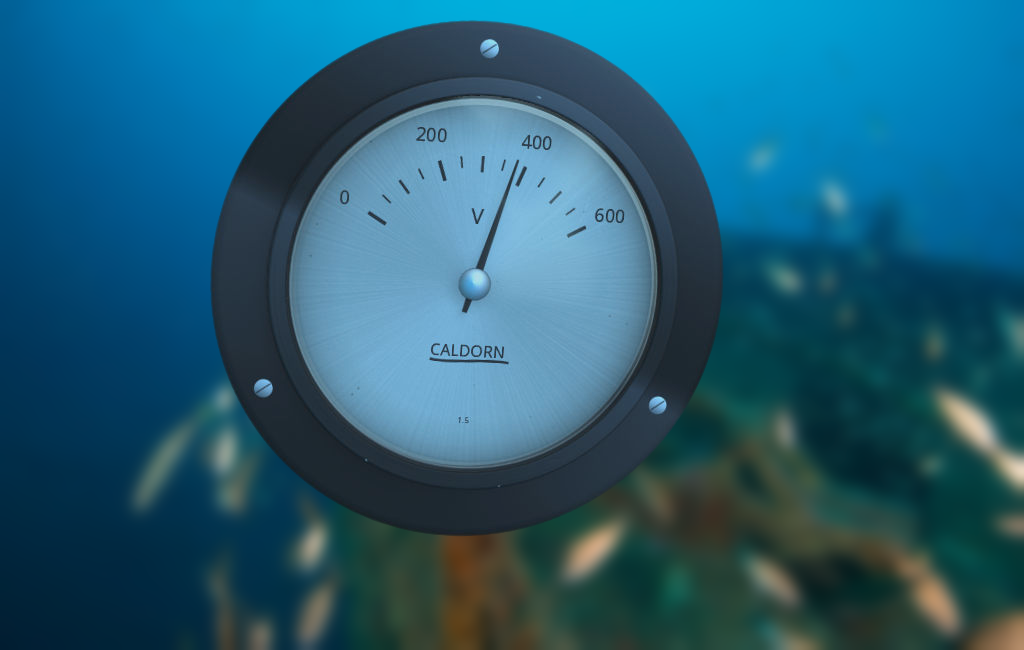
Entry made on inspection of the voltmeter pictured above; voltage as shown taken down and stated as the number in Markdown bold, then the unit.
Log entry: **375** V
